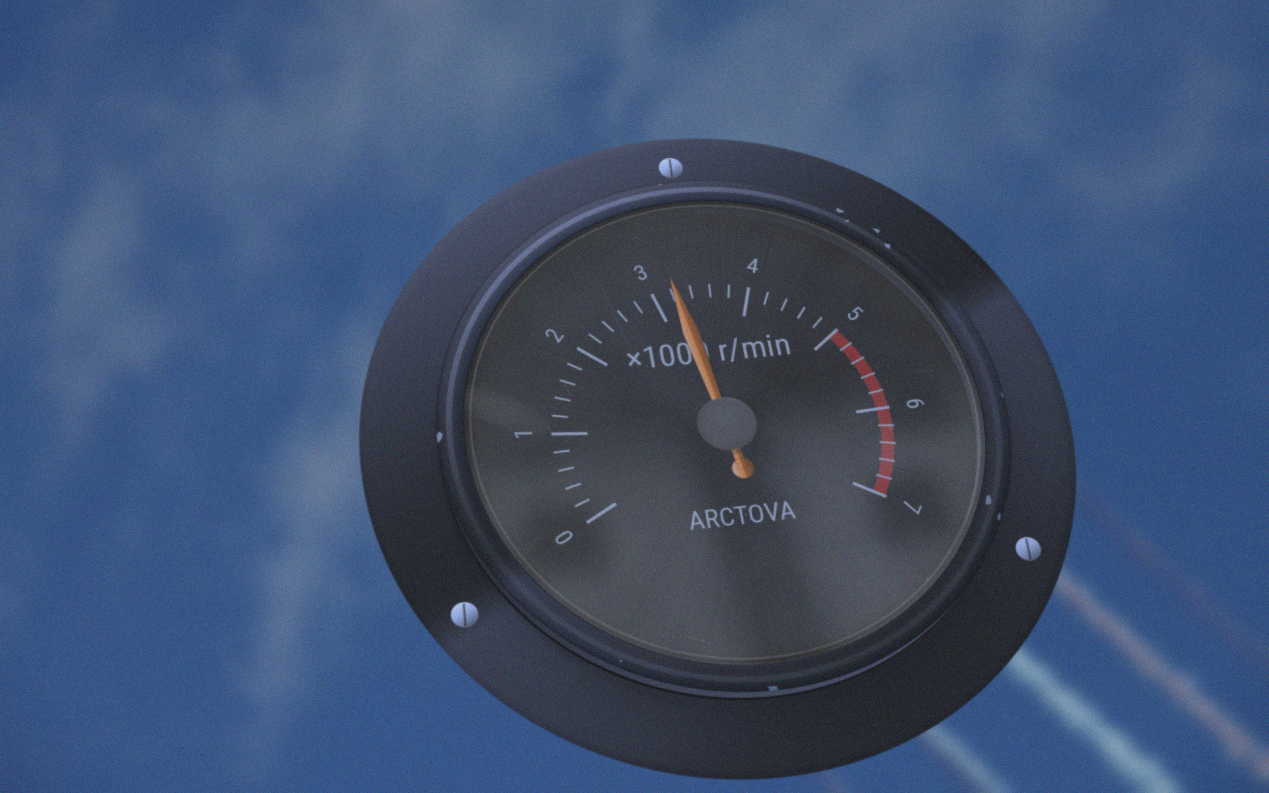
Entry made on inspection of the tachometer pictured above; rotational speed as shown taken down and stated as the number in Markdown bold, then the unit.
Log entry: **3200** rpm
